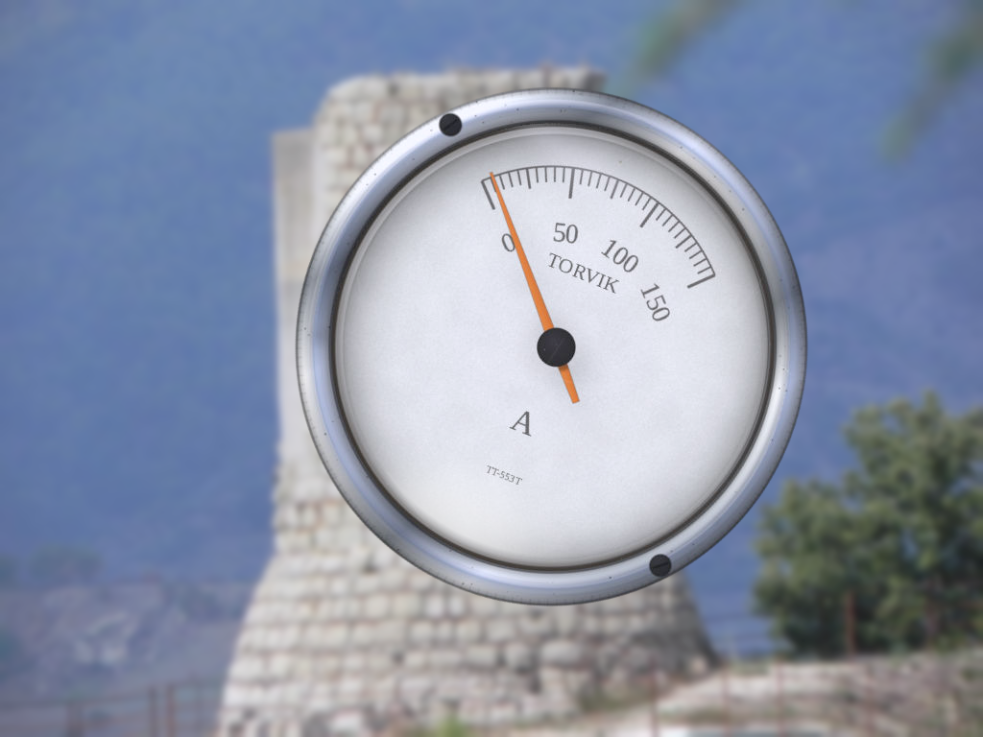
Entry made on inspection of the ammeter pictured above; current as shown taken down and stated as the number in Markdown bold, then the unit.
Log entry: **5** A
